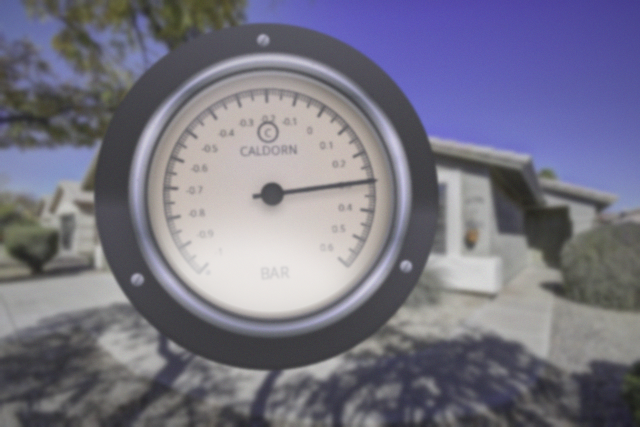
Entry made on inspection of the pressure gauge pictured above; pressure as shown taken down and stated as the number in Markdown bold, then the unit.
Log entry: **0.3** bar
